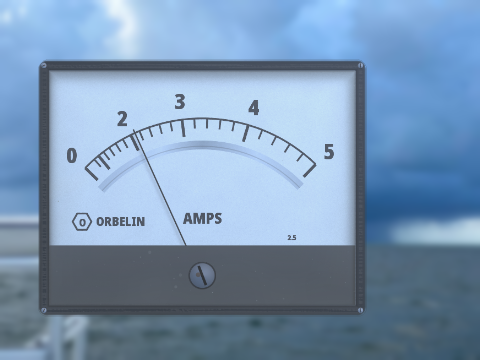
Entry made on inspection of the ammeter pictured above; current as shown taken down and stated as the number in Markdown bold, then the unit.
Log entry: **2.1** A
